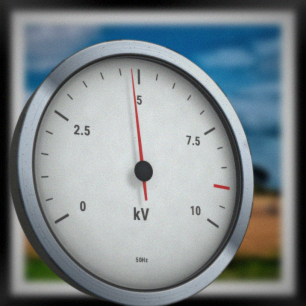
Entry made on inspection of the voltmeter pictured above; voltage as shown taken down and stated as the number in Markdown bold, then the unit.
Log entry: **4.75** kV
